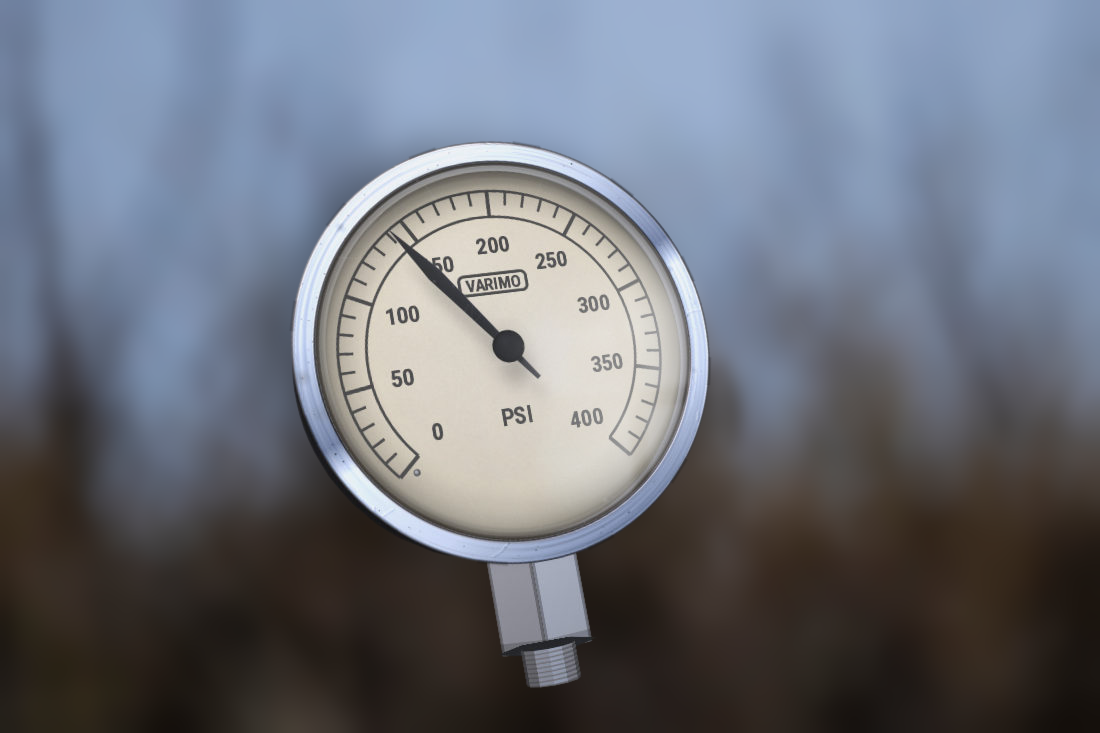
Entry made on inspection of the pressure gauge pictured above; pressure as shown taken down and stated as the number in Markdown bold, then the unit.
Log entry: **140** psi
